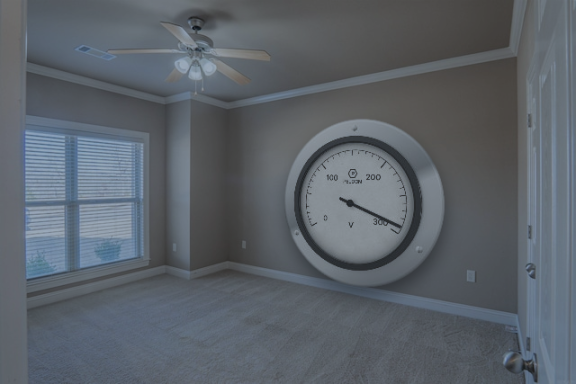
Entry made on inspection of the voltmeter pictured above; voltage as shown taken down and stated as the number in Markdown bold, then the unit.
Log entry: **290** V
